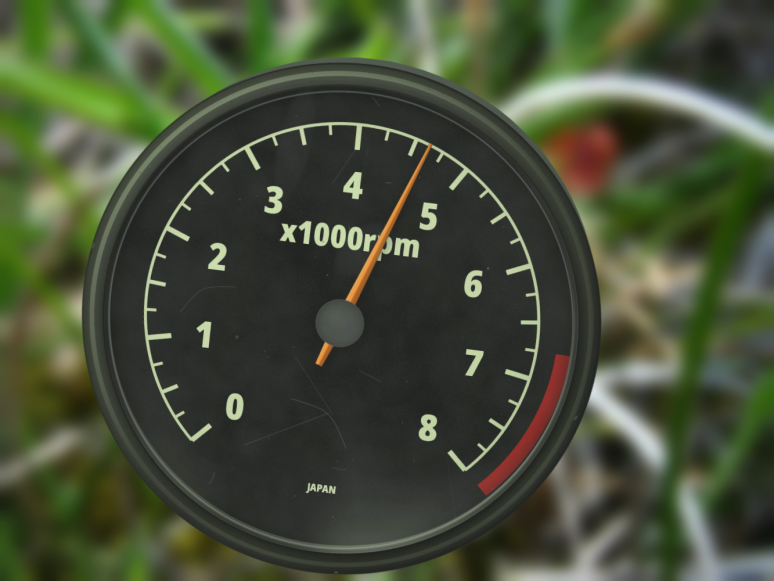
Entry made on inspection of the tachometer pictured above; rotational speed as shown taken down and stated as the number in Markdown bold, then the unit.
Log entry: **4625** rpm
